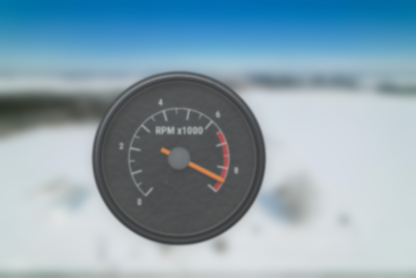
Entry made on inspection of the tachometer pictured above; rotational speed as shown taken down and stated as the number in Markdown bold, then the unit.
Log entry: **8500** rpm
